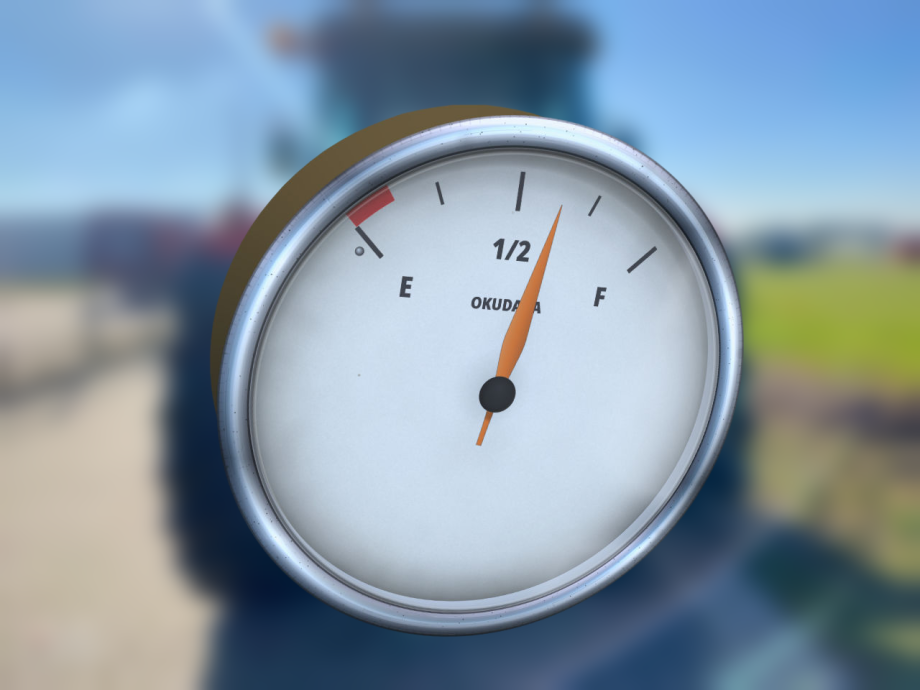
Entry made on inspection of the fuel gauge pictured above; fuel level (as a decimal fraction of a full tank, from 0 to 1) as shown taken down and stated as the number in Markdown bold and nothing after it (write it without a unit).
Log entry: **0.625**
